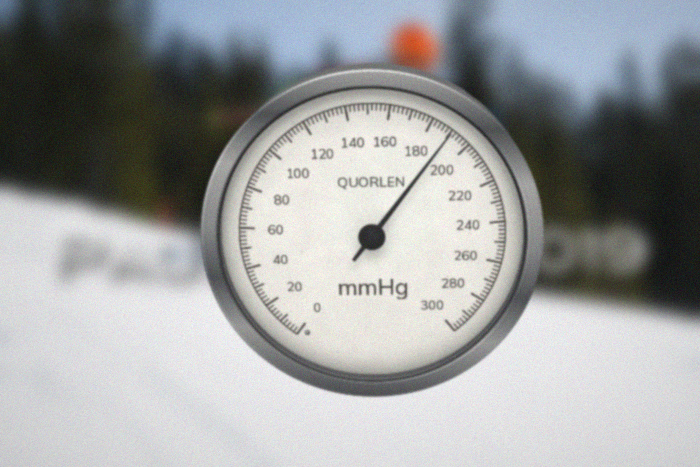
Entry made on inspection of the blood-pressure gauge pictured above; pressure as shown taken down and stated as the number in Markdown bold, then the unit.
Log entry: **190** mmHg
